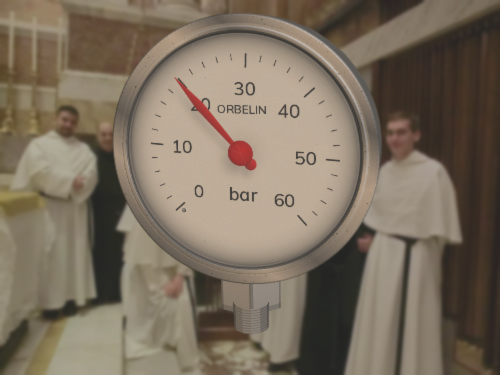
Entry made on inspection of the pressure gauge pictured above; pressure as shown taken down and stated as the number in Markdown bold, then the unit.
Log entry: **20** bar
